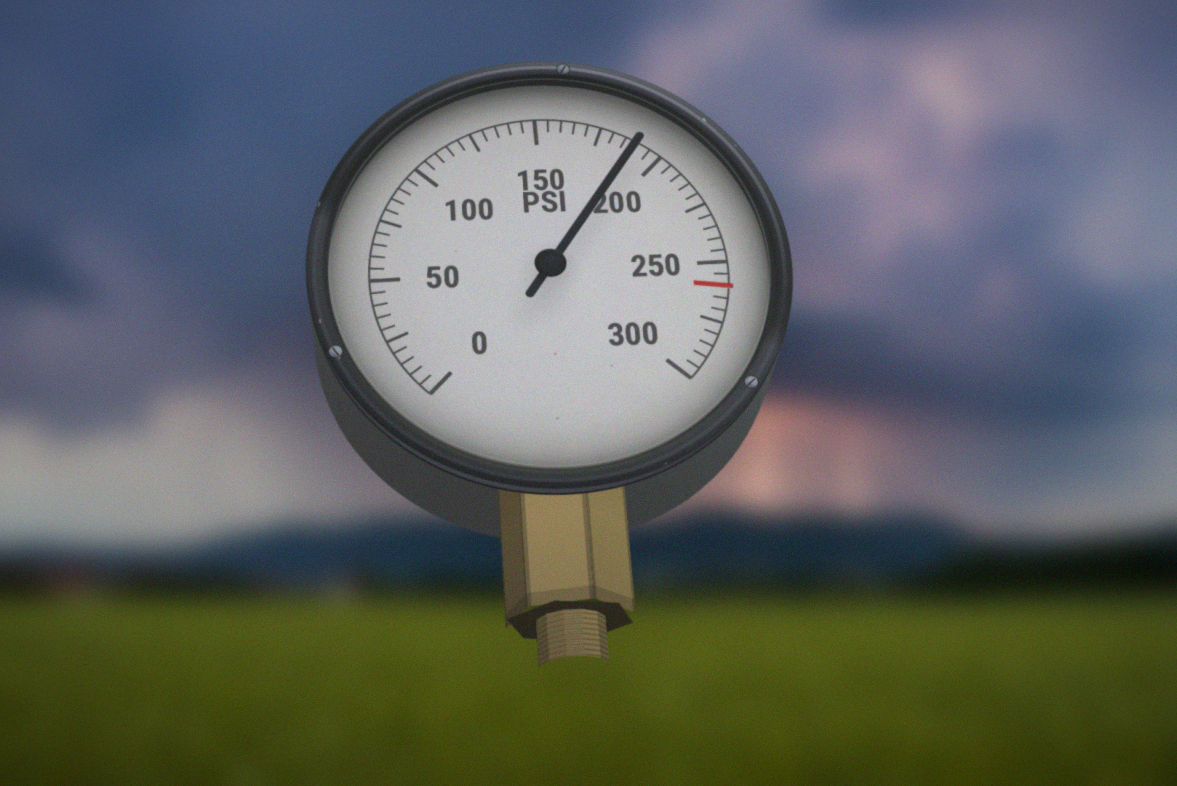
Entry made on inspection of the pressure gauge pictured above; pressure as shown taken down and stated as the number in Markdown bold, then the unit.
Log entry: **190** psi
